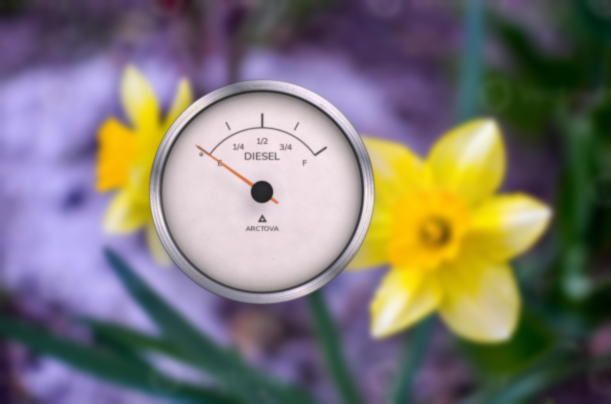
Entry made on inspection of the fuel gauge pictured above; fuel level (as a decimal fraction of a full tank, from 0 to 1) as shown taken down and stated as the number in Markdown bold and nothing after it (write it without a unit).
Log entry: **0**
